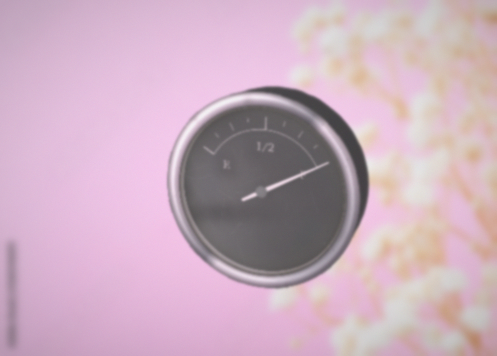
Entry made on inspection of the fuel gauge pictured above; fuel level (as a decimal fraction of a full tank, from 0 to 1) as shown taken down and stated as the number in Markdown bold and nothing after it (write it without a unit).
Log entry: **1**
